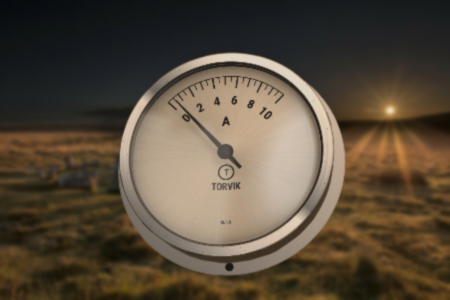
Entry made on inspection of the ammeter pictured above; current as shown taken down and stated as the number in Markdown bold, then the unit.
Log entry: **0.5** A
